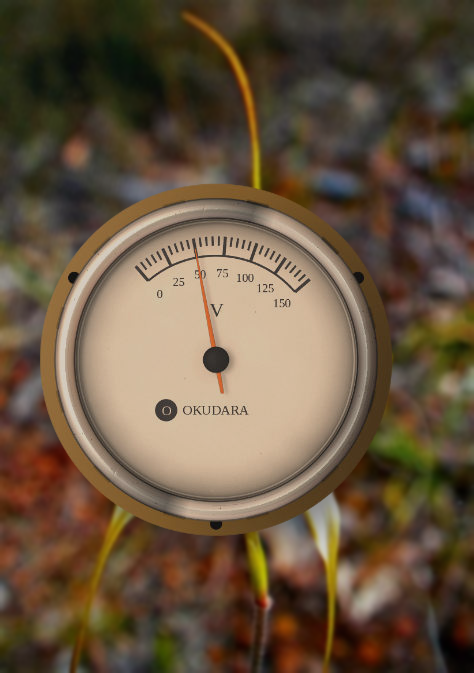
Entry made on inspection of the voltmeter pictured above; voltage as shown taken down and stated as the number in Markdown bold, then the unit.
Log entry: **50** V
